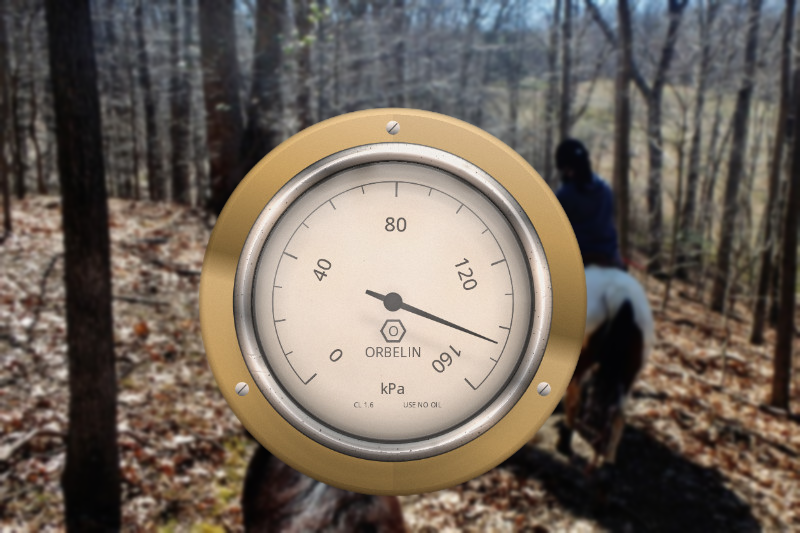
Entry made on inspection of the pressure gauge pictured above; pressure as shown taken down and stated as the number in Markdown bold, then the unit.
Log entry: **145** kPa
